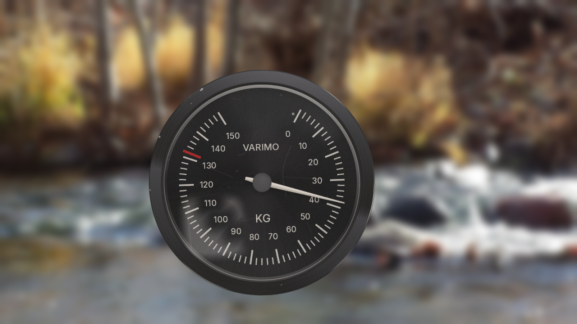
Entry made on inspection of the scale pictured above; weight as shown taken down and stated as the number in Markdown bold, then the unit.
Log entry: **38** kg
